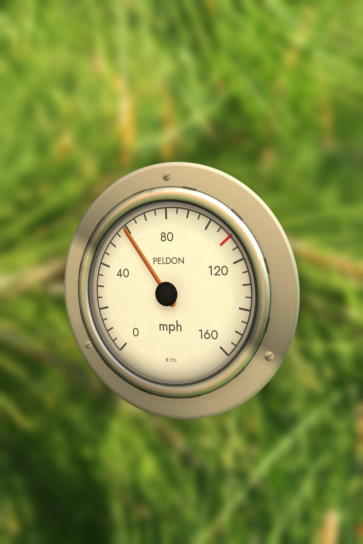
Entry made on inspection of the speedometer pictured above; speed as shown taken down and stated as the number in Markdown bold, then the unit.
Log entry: **60** mph
